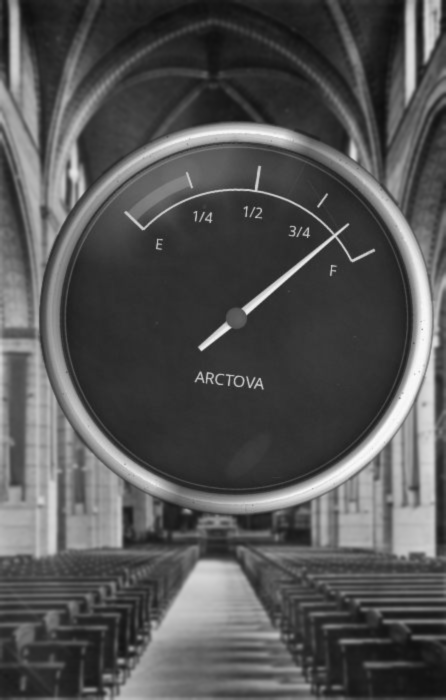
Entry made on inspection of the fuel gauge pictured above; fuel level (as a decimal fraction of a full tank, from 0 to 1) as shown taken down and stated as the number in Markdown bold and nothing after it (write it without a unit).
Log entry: **0.875**
